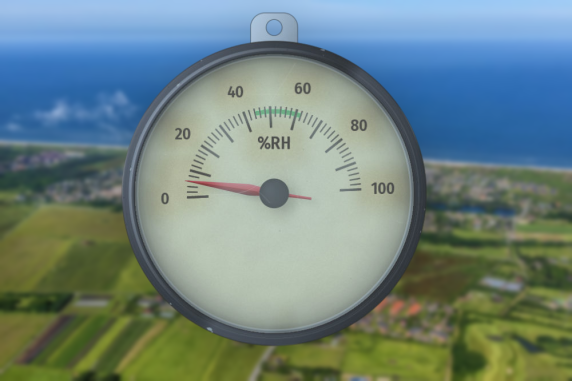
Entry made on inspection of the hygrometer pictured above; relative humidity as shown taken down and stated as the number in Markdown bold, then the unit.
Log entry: **6** %
